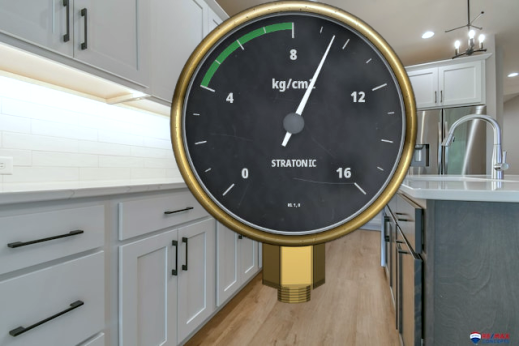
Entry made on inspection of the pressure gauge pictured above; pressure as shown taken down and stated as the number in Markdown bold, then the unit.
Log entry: **9.5** kg/cm²
